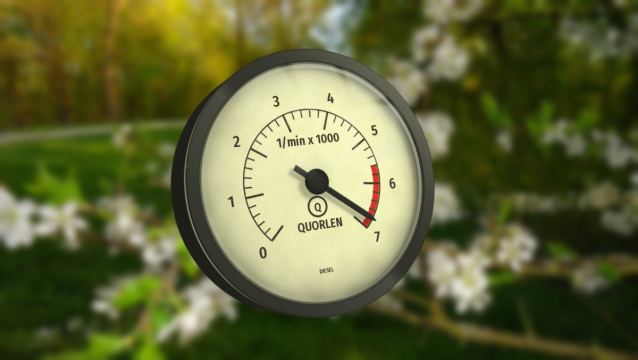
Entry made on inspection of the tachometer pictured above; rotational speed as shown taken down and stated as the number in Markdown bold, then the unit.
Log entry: **6800** rpm
